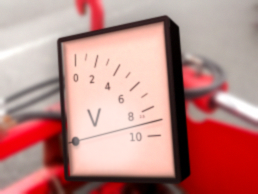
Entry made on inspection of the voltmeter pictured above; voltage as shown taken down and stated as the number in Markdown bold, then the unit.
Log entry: **9** V
